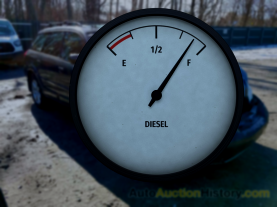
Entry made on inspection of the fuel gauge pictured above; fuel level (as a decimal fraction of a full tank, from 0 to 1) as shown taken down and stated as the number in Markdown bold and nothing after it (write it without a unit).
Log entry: **0.875**
